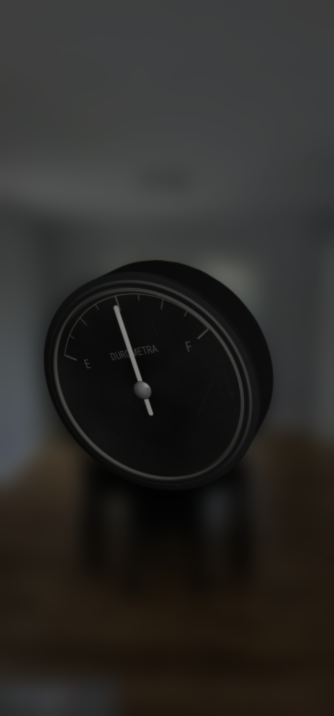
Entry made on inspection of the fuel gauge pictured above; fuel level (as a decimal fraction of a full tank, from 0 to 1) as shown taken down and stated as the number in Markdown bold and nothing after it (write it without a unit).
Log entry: **0.5**
